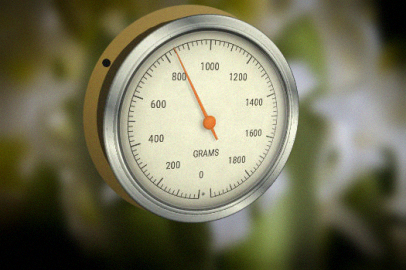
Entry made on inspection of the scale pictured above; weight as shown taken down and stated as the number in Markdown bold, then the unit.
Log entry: **840** g
